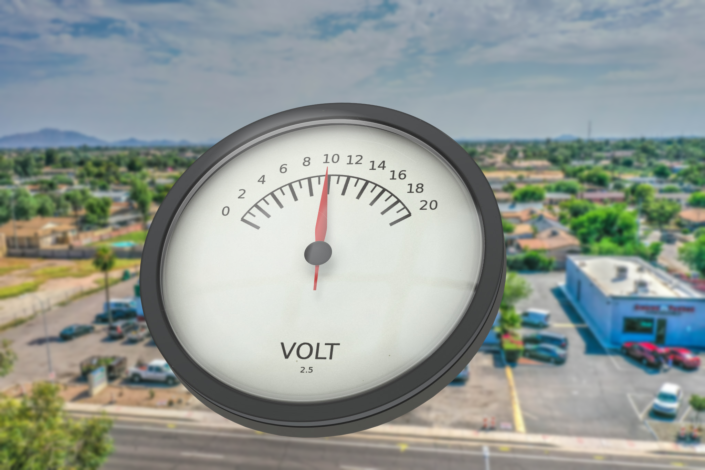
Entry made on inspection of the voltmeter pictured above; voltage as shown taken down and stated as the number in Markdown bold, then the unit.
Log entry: **10** V
